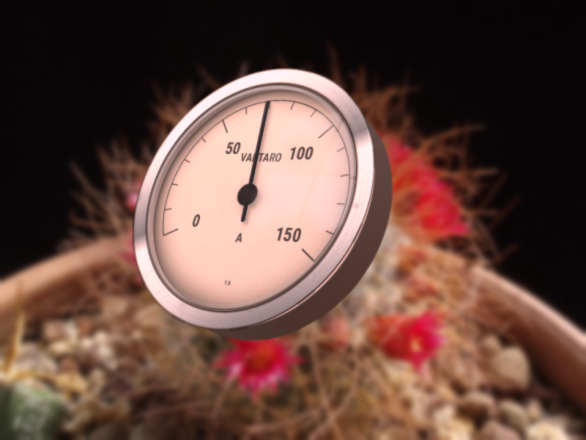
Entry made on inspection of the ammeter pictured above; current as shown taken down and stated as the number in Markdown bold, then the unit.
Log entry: **70** A
